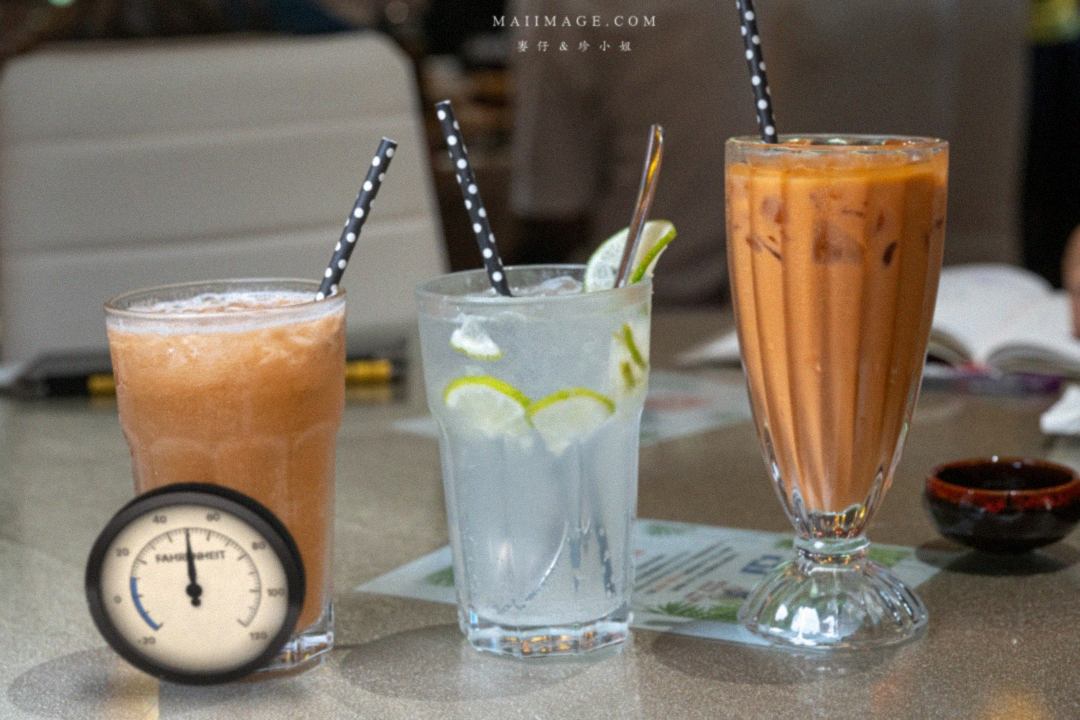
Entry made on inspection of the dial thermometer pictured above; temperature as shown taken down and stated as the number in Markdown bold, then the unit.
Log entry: **50** °F
